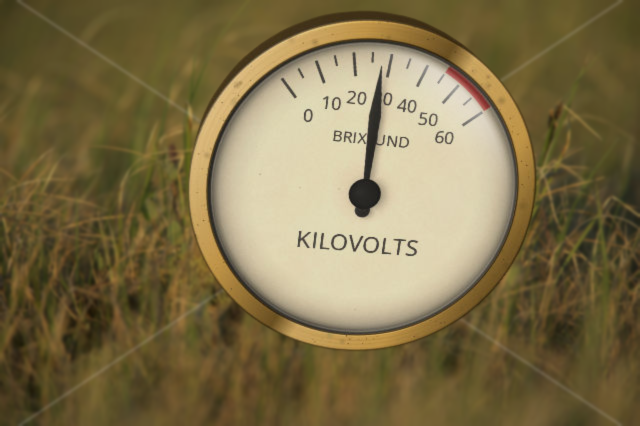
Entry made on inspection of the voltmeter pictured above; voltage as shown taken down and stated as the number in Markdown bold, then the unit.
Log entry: **27.5** kV
